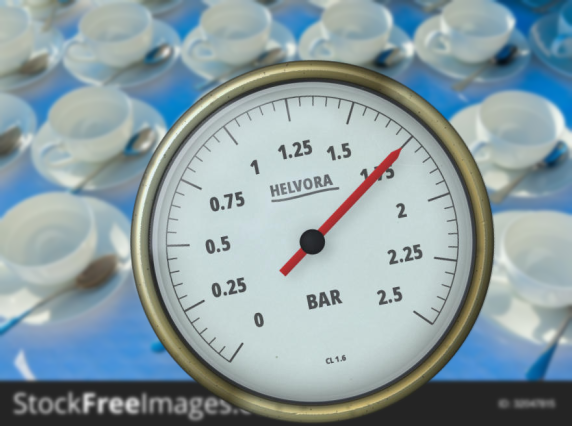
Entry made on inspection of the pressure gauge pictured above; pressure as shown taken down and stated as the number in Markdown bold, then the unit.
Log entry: **1.75** bar
